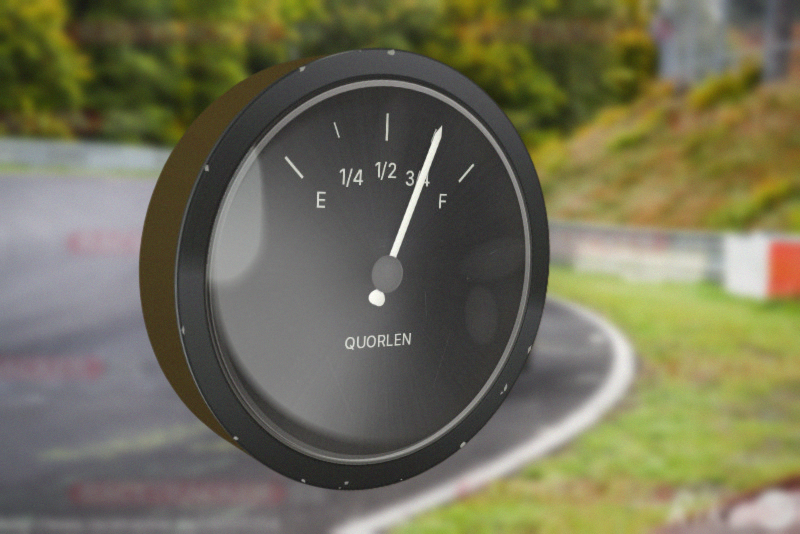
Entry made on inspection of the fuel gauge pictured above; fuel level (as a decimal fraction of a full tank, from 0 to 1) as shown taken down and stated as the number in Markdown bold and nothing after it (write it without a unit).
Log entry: **0.75**
